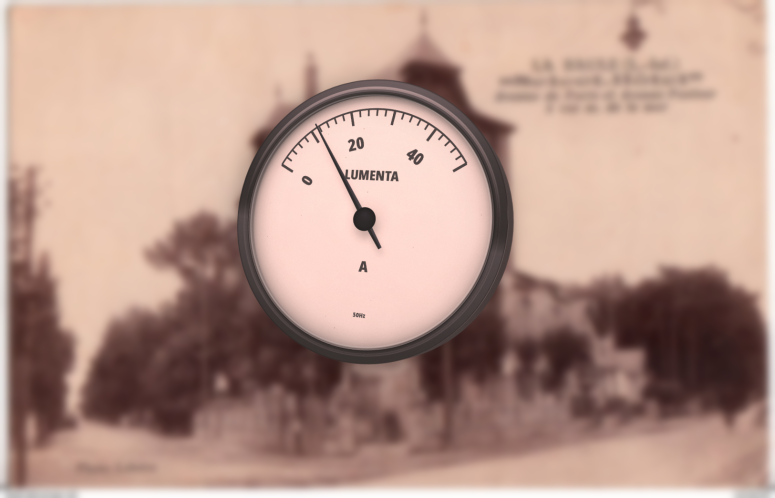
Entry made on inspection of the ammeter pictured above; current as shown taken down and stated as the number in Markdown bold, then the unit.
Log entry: **12** A
